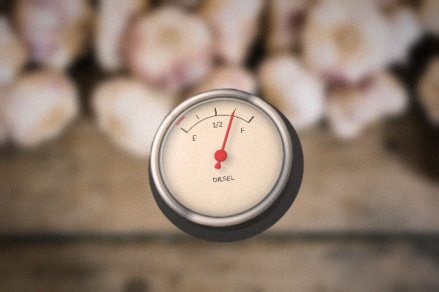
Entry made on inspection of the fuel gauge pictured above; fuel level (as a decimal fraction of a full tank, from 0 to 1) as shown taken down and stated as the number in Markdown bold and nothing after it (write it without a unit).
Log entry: **0.75**
